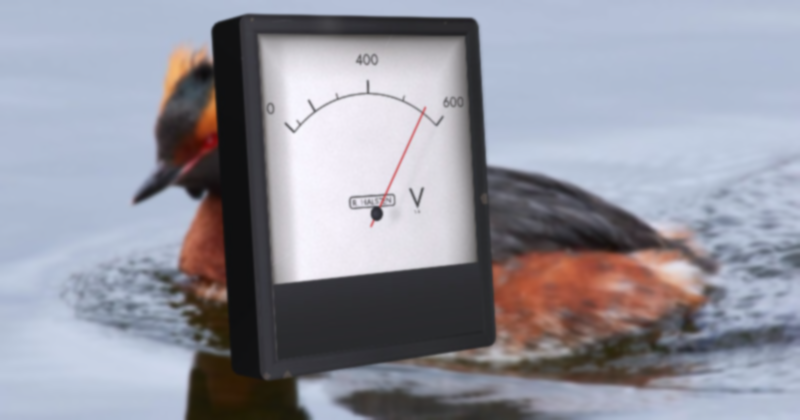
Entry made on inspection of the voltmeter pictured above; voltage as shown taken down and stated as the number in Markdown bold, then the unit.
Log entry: **550** V
